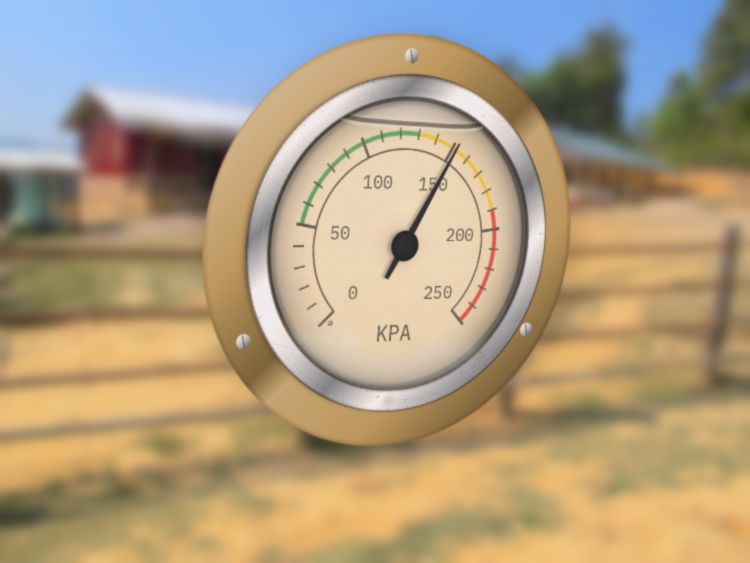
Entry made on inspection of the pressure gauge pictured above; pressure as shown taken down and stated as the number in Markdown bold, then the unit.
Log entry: **150** kPa
